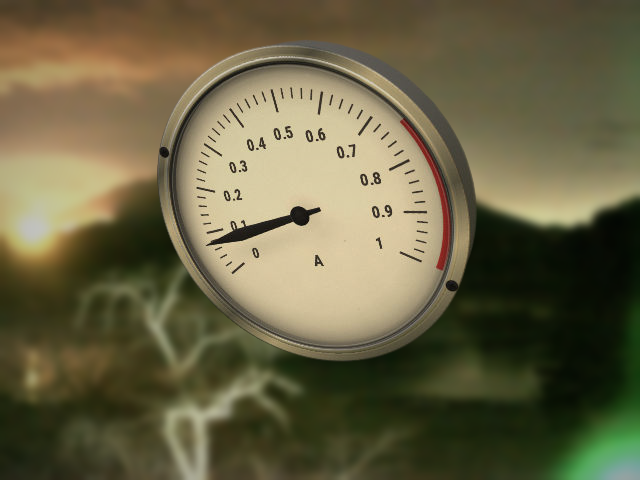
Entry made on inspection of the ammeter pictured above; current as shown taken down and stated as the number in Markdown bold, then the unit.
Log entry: **0.08** A
